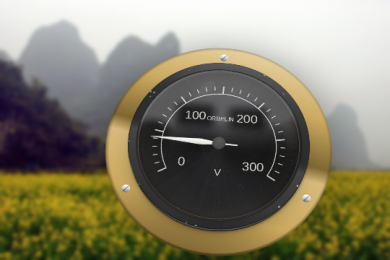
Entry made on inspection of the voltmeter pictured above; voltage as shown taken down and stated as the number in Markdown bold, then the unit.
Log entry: **40** V
